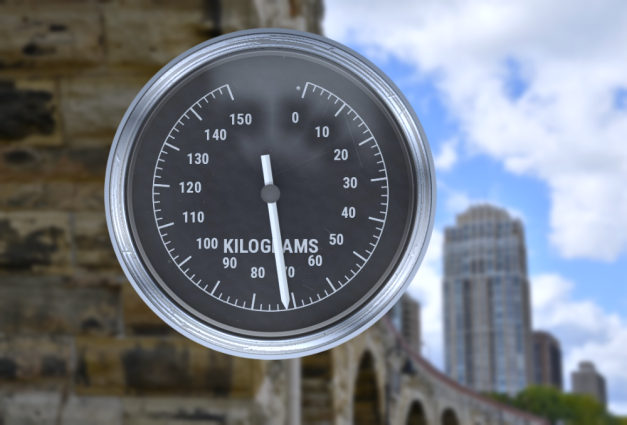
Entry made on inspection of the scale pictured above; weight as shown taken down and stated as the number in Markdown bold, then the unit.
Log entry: **72** kg
